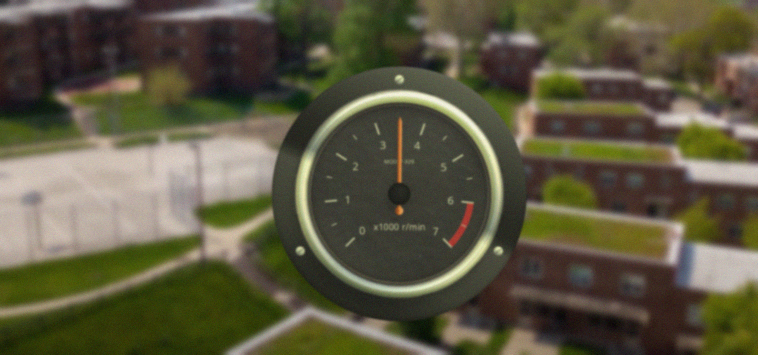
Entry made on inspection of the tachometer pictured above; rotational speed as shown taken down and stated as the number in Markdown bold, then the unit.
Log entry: **3500** rpm
